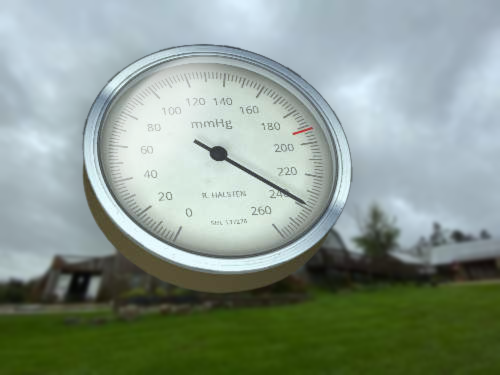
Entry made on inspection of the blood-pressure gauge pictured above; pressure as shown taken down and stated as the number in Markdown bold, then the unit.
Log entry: **240** mmHg
